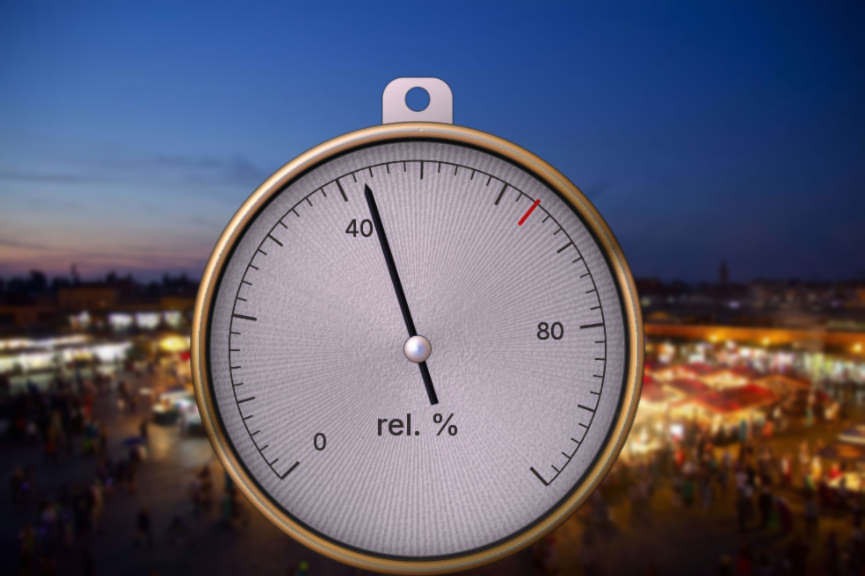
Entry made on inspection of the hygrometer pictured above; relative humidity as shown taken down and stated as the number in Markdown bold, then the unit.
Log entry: **43** %
